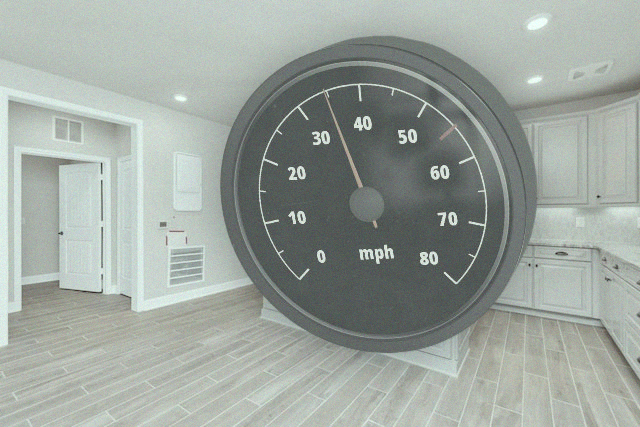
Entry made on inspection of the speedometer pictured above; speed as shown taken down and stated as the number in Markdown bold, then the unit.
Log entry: **35** mph
